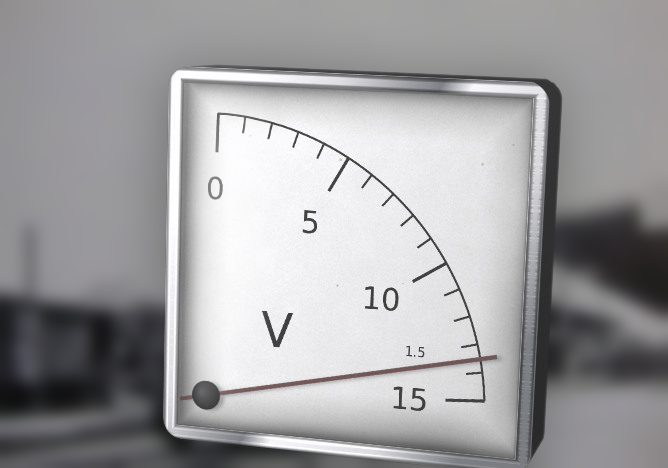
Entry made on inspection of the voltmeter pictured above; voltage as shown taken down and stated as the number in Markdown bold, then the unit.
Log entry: **13.5** V
